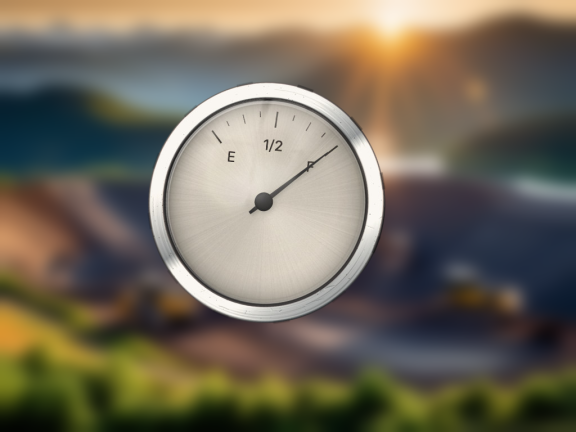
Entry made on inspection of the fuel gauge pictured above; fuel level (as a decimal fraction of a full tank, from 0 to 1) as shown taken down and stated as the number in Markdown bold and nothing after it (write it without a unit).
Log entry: **1**
